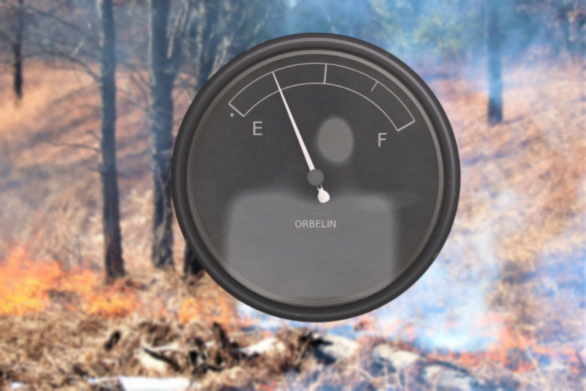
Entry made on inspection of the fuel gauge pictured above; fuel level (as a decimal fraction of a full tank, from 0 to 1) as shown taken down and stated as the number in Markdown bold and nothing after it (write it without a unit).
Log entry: **0.25**
